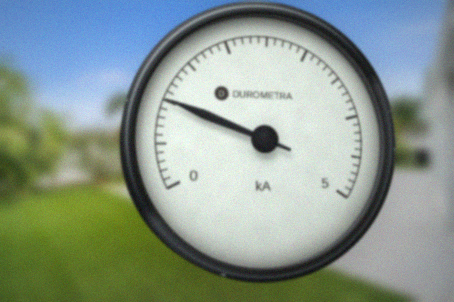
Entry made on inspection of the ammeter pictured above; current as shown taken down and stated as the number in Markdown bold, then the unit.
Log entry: **1** kA
